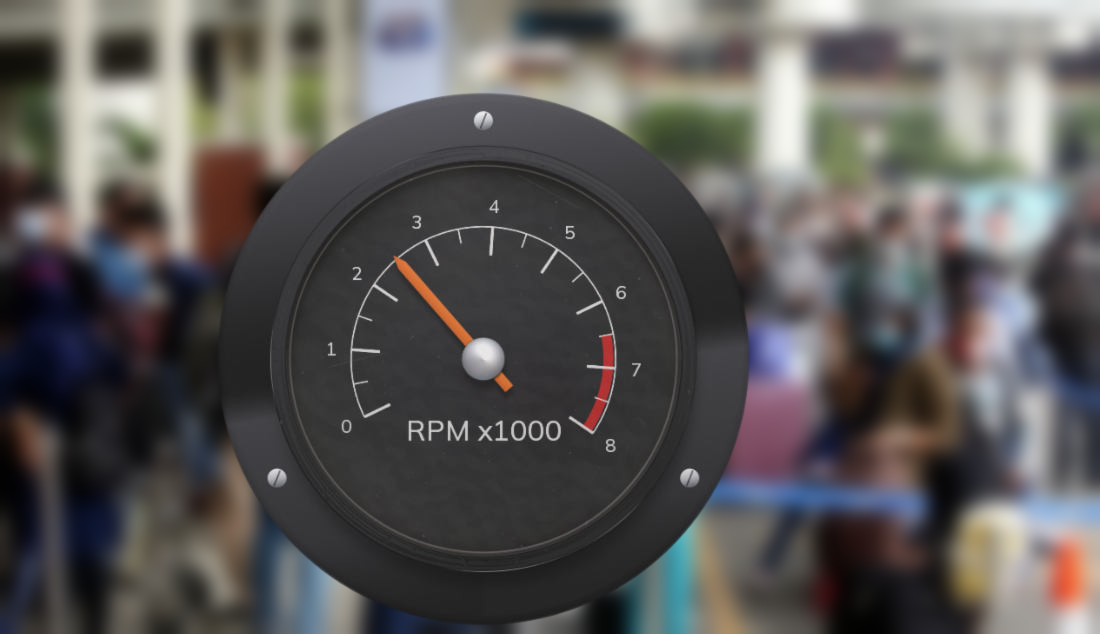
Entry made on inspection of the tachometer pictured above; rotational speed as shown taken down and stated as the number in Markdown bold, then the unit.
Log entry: **2500** rpm
